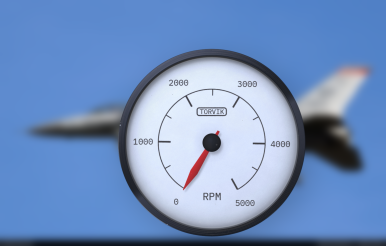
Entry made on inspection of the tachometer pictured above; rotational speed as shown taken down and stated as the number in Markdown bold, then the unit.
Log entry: **0** rpm
